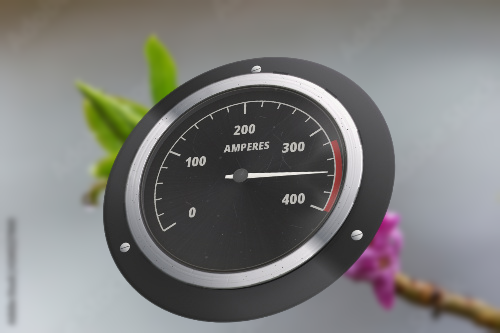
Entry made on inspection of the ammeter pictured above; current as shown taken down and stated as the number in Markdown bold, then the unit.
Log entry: **360** A
